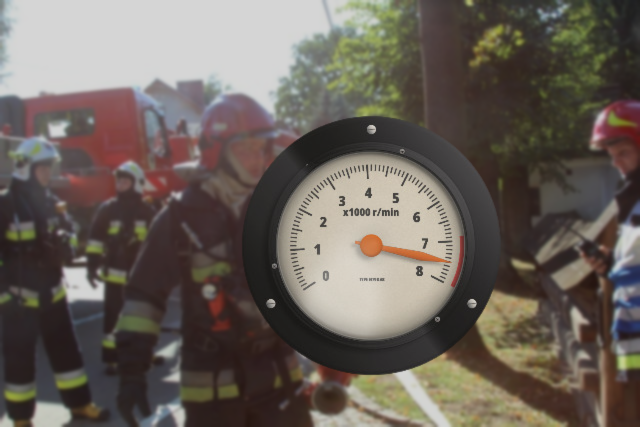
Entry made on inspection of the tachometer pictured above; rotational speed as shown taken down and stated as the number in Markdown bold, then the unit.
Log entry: **7500** rpm
